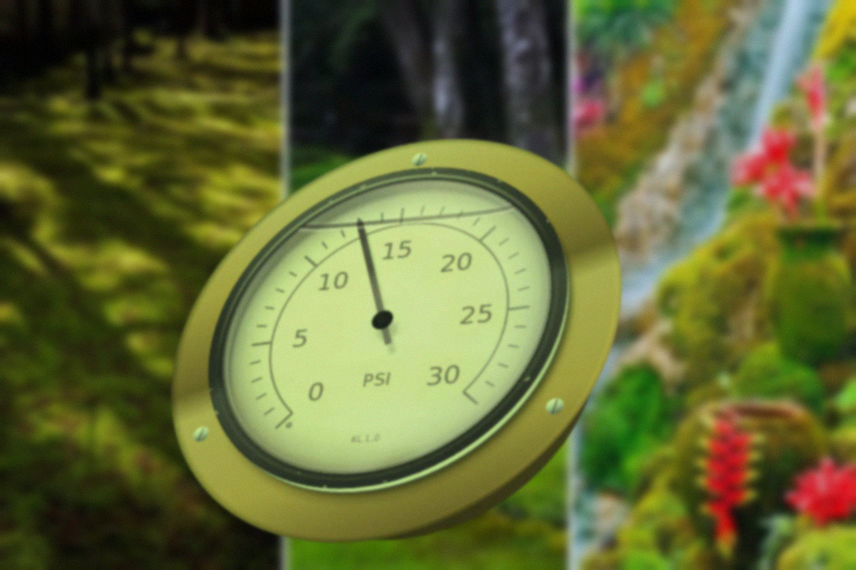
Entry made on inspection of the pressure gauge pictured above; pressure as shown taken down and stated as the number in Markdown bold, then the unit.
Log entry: **13** psi
